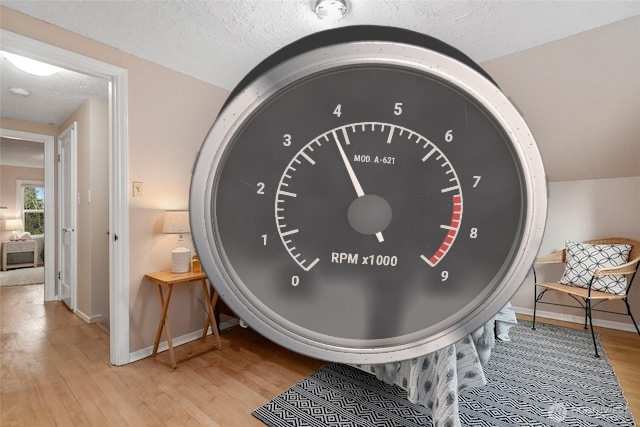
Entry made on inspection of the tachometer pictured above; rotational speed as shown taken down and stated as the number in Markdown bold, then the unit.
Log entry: **3800** rpm
